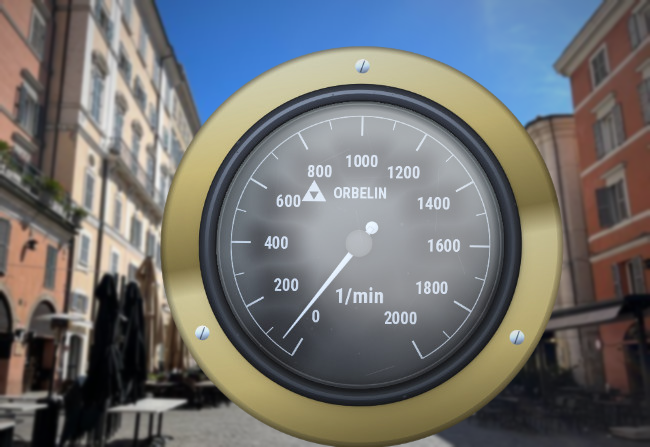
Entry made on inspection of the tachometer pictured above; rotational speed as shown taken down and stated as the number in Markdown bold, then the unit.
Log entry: **50** rpm
